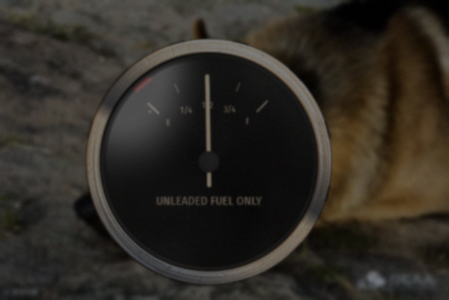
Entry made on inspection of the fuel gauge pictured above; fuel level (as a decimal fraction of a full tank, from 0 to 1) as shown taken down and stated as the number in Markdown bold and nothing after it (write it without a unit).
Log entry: **0.5**
